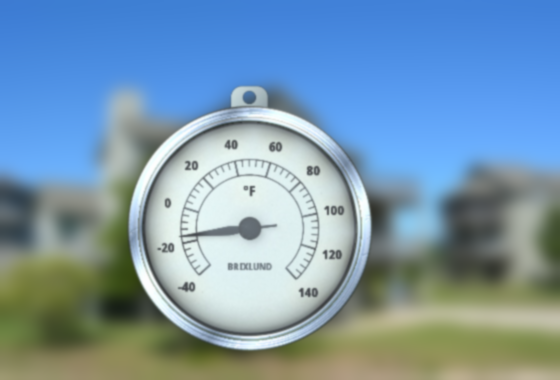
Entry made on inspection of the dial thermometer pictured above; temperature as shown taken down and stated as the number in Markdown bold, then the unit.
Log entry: **-16** °F
